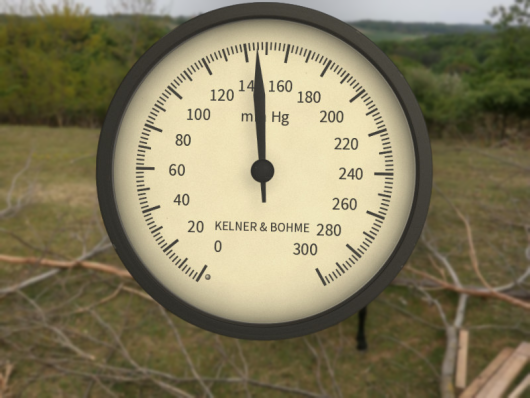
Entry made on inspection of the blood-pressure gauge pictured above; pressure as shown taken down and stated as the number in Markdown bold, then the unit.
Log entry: **146** mmHg
